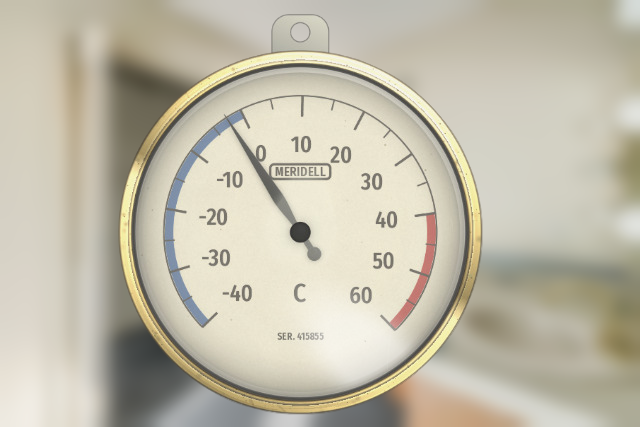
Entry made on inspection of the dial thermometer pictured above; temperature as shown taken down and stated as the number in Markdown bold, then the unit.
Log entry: **-2.5** °C
